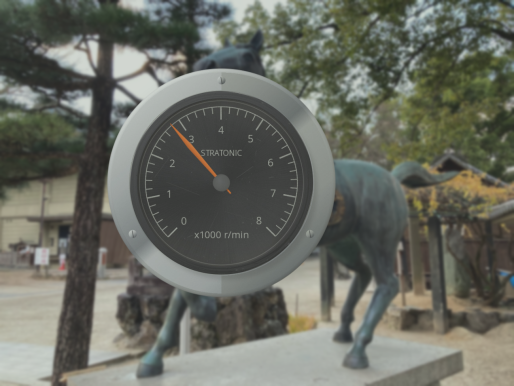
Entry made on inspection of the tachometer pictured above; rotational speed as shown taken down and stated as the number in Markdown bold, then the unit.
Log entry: **2800** rpm
